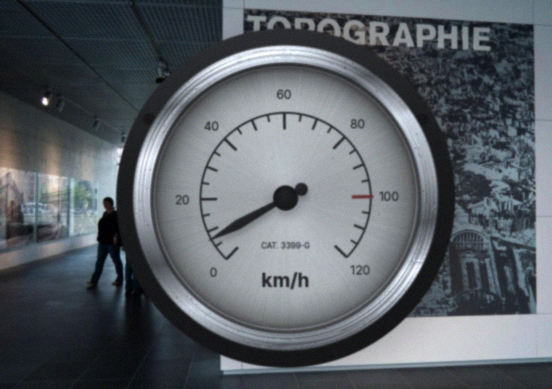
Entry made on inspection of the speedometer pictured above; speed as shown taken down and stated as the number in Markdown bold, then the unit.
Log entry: **7.5** km/h
